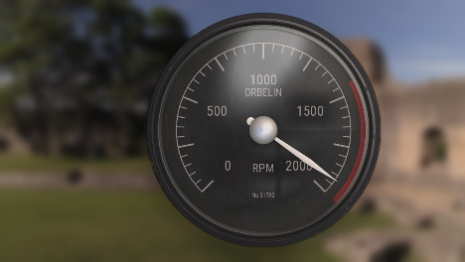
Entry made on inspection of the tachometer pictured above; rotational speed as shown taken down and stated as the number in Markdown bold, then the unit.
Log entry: **1925** rpm
